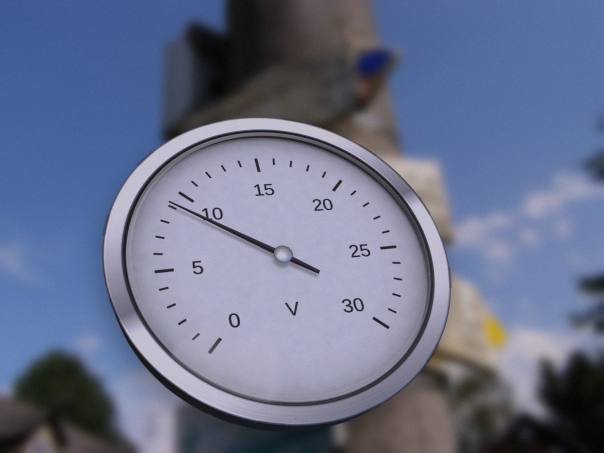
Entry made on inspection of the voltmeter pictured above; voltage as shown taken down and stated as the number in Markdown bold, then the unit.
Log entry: **9** V
